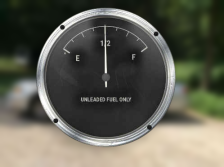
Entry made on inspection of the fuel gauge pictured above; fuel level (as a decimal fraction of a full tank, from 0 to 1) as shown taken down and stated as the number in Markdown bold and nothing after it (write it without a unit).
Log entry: **0.5**
